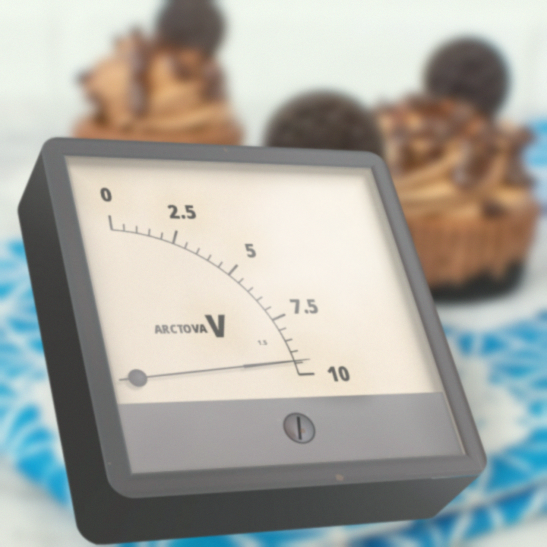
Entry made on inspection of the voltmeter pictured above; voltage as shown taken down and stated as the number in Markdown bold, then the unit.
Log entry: **9.5** V
